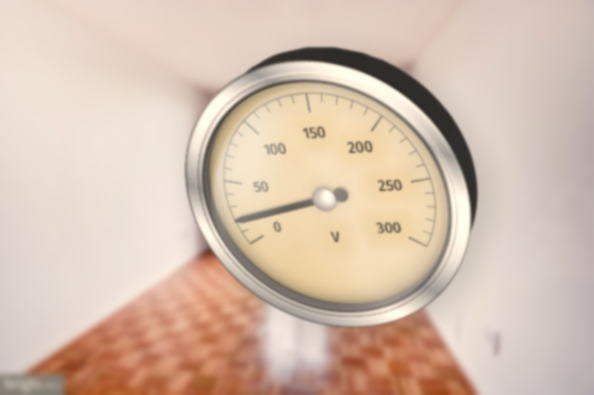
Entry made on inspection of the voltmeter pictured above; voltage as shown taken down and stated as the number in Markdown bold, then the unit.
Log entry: **20** V
